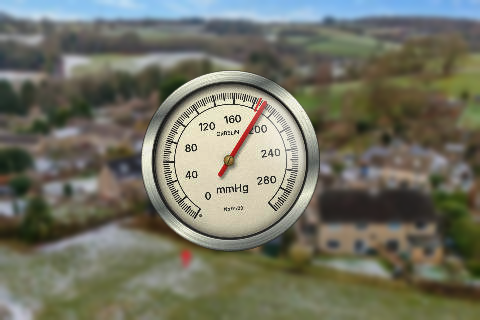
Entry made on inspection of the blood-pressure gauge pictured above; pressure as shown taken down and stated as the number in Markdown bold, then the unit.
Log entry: **190** mmHg
